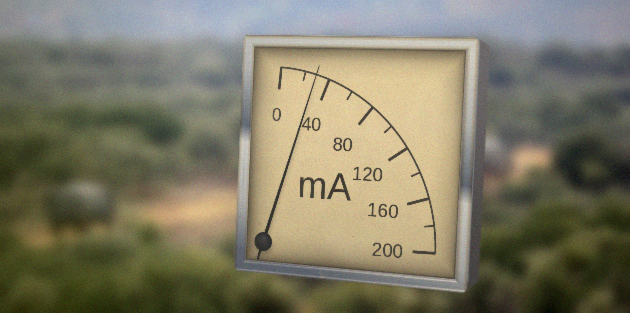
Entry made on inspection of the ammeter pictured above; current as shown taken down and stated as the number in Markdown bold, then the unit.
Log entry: **30** mA
